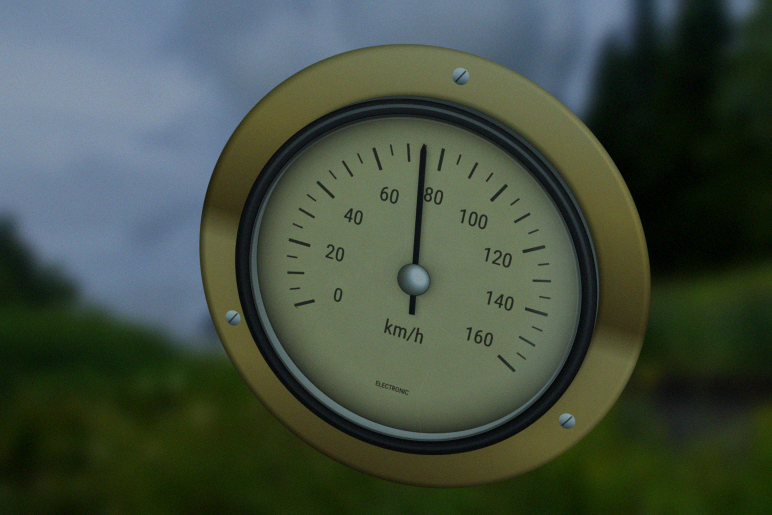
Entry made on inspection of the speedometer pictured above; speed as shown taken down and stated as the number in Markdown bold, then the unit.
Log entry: **75** km/h
